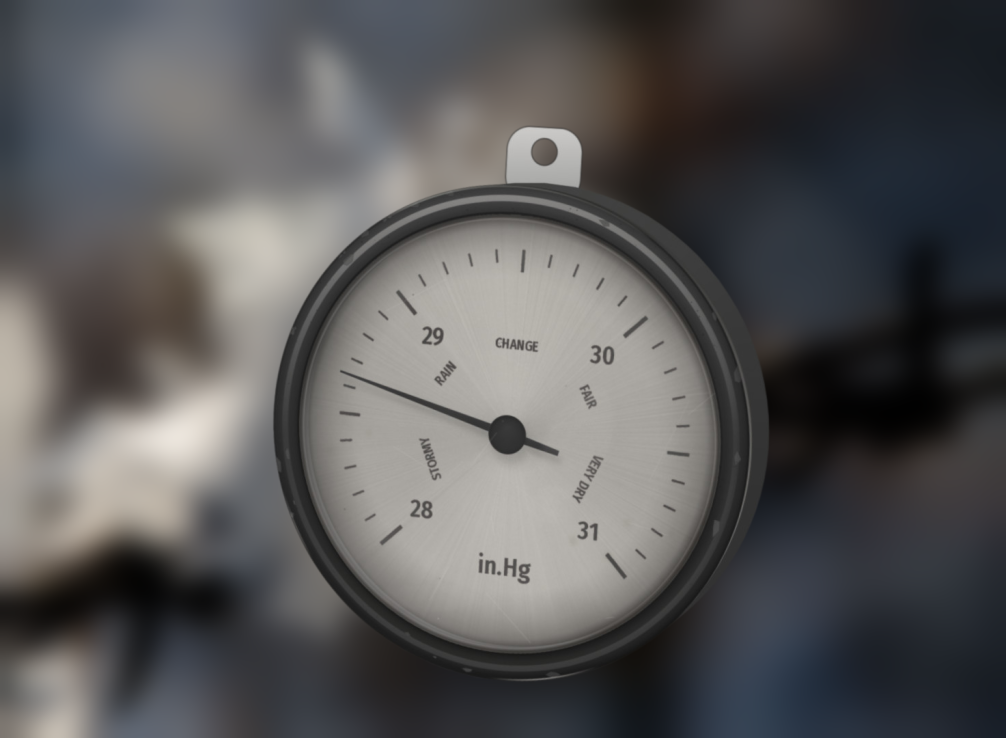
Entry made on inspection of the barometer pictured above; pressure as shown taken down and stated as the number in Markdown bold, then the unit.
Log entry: **28.65** inHg
